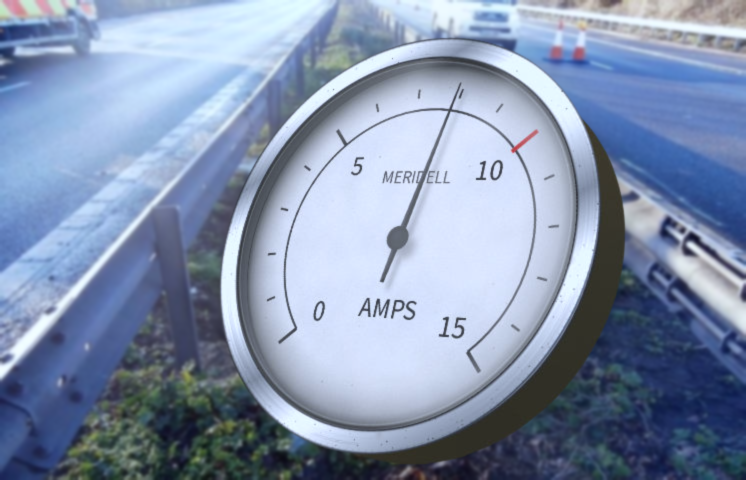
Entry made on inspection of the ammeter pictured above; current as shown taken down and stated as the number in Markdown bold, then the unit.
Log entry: **8** A
